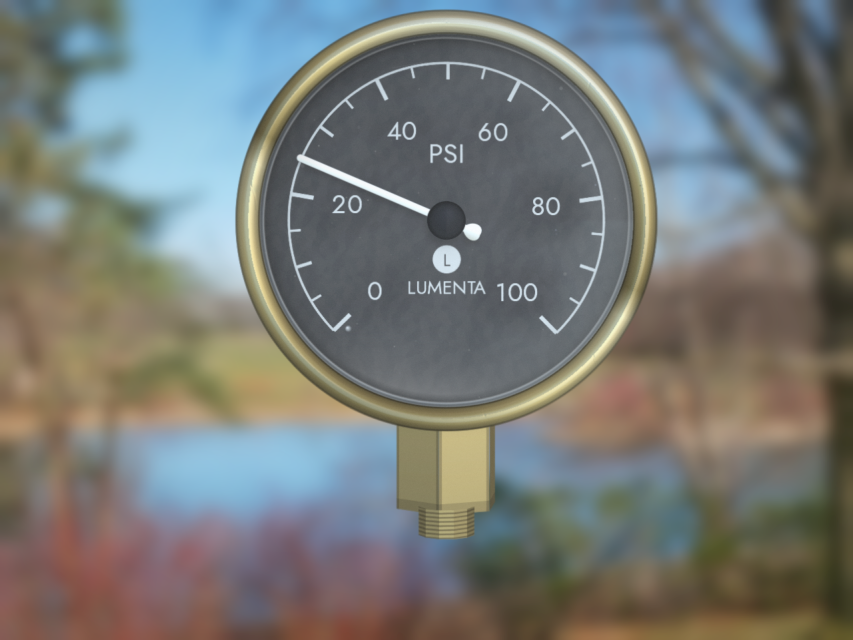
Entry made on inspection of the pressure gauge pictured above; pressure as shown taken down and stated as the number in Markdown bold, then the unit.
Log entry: **25** psi
